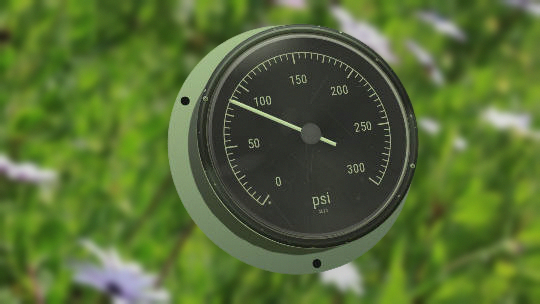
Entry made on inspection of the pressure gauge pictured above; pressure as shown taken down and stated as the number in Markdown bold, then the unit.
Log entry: **85** psi
